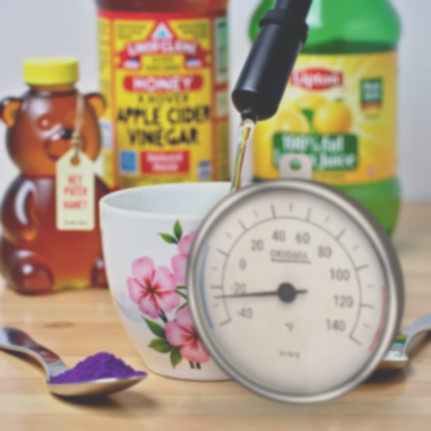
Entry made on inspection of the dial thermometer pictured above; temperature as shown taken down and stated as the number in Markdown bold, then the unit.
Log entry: **-25** °F
